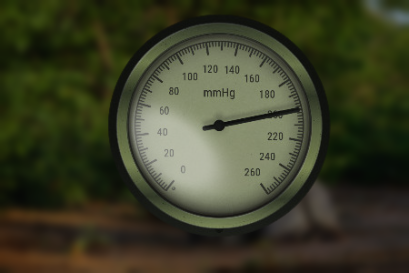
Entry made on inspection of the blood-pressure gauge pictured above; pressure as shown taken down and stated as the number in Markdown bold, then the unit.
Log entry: **200** mmHg
